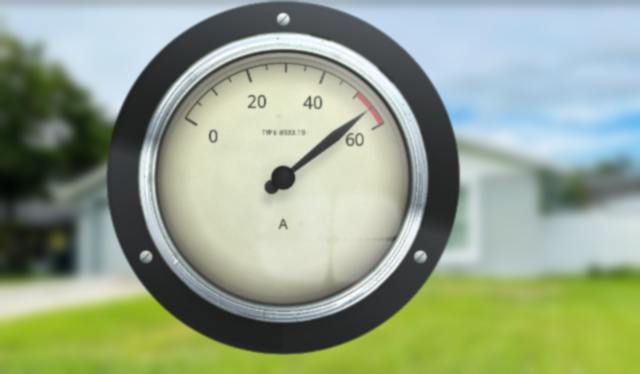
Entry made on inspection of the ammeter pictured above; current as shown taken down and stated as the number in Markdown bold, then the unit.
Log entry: **55** A
